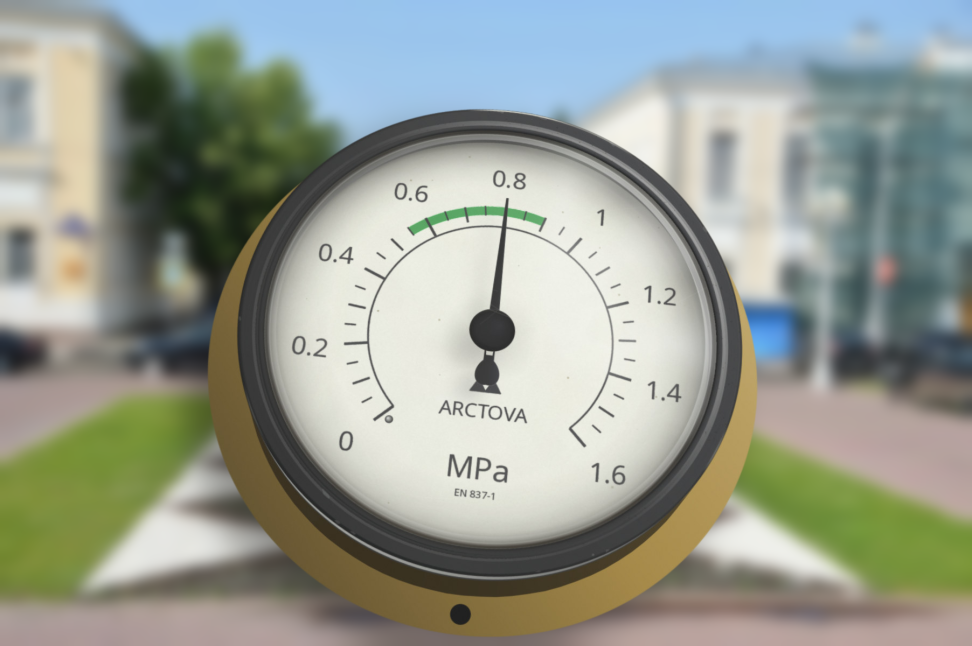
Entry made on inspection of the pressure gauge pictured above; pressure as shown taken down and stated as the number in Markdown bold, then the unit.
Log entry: **0.8** MPa
